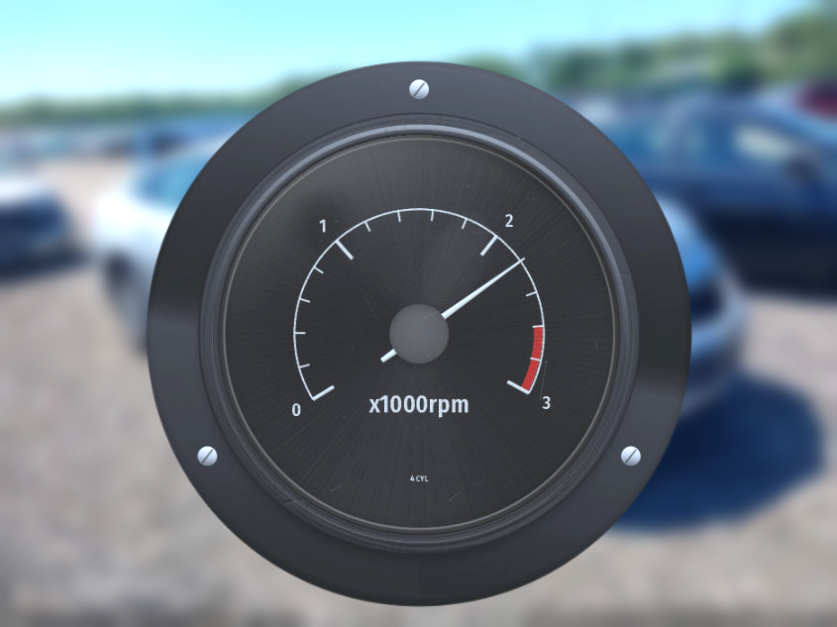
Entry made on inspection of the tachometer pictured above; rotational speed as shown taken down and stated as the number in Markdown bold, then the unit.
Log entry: **2200** rpm
